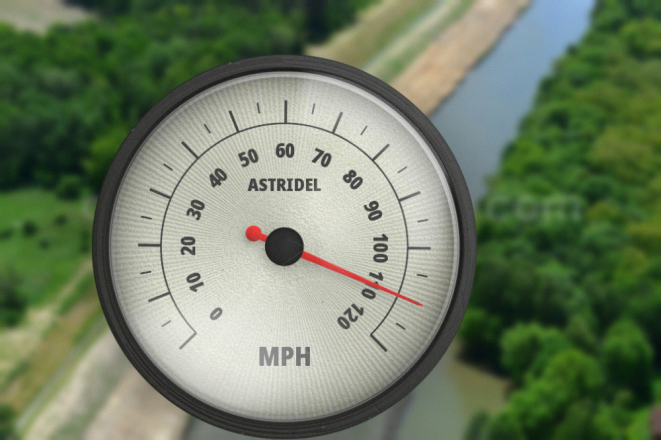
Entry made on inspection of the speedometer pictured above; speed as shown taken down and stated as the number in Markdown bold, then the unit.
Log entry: **110** mph
